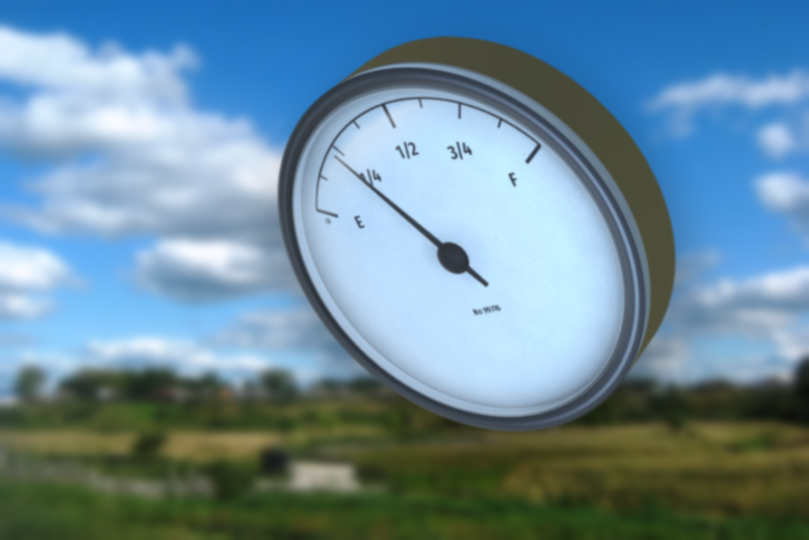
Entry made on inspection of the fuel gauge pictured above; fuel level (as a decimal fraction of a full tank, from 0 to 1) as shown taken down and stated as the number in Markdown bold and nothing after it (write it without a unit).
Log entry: **0.25**
